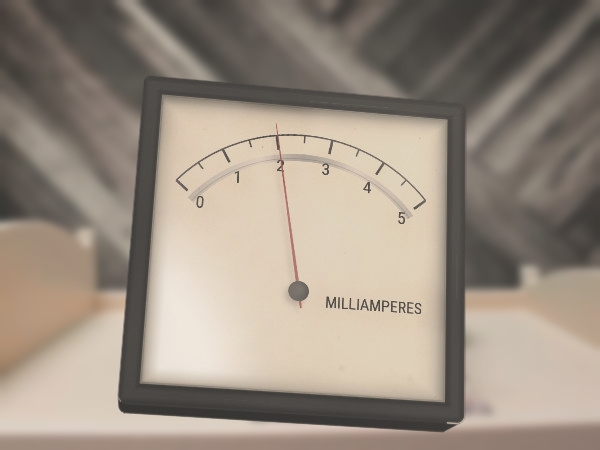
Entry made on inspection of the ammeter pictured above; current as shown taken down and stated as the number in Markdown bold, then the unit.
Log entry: **2** mA
